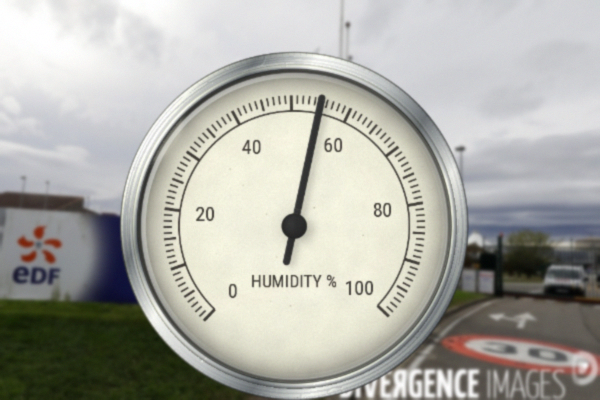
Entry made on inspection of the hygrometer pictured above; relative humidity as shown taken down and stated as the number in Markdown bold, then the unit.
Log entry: **55** %
